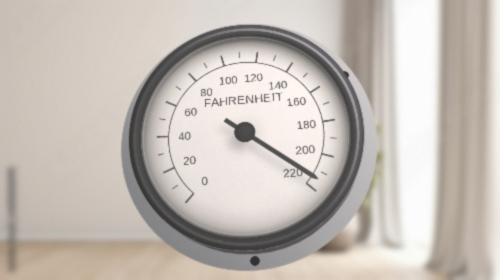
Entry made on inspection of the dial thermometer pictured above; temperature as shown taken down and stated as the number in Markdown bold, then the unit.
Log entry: **215** °F
